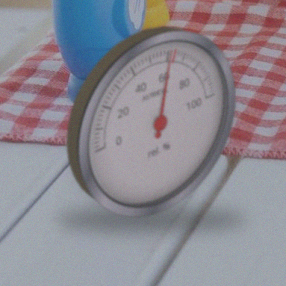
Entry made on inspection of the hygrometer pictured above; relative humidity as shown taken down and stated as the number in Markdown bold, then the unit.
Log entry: **60** %
